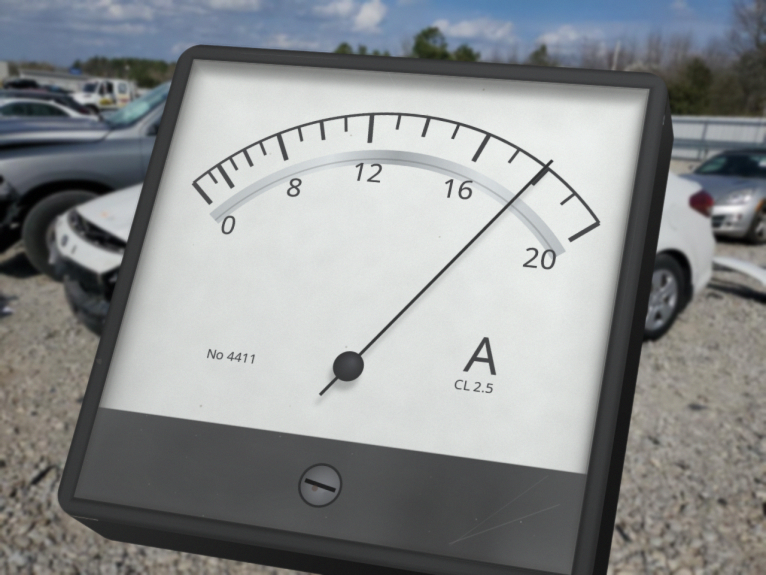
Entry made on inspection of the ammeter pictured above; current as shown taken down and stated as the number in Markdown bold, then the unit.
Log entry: **18** A
